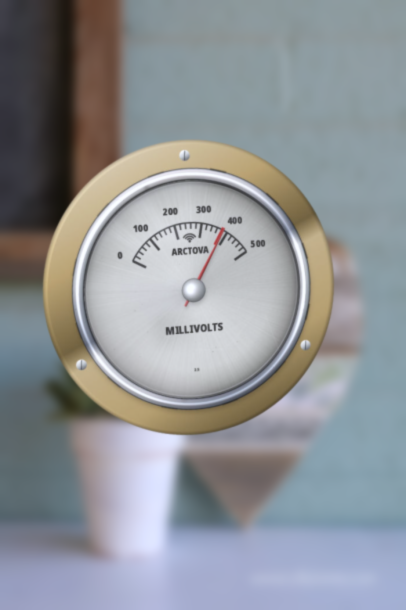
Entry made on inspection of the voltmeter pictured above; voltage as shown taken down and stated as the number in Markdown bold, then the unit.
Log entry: **380** mV
